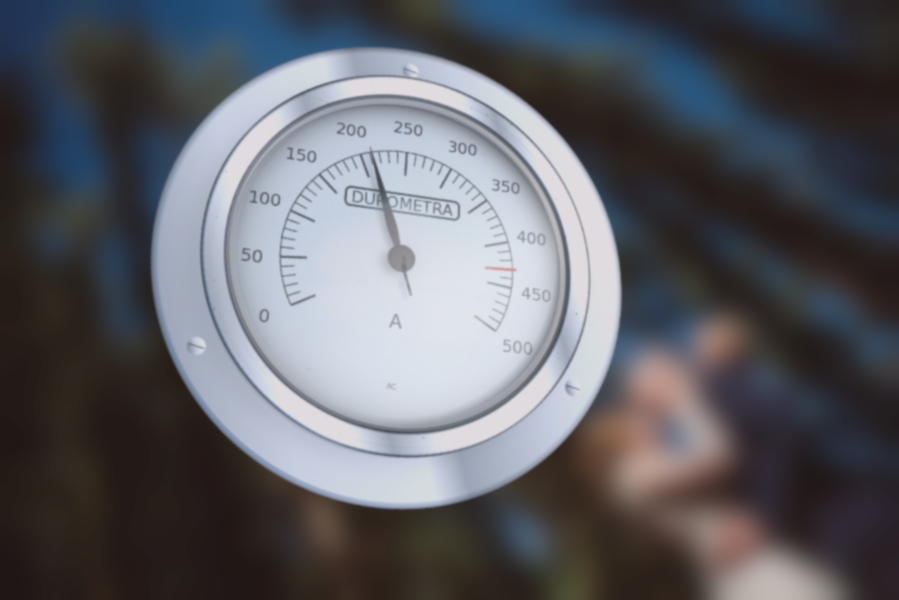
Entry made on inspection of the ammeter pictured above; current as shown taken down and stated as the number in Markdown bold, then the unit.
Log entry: **210** A
